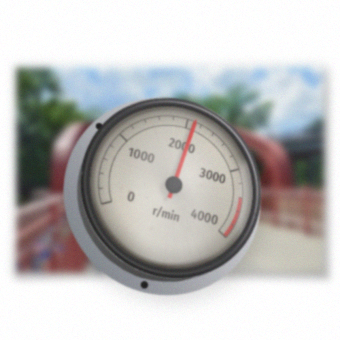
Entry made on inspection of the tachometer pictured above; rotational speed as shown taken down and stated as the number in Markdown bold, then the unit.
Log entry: **2100** rpm
